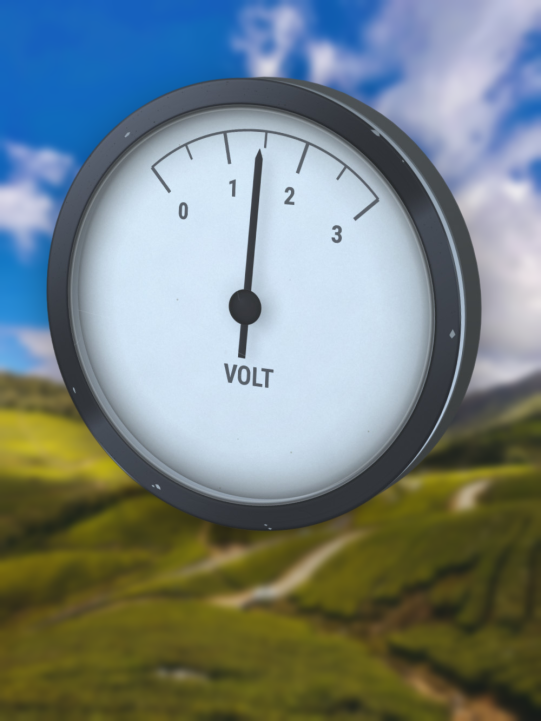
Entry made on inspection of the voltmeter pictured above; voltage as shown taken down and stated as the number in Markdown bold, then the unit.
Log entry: **1.5** V
